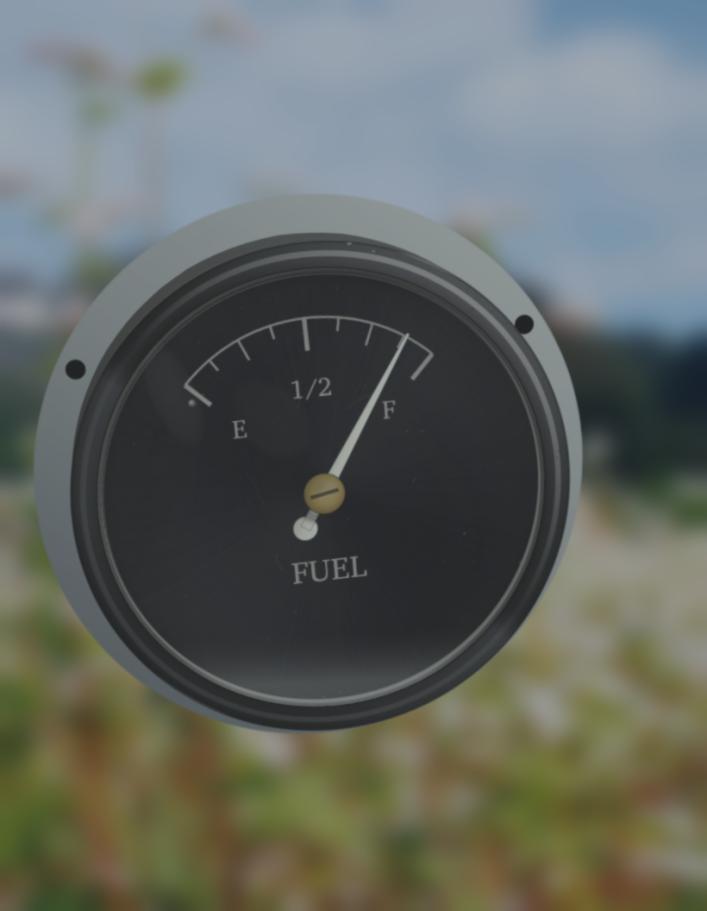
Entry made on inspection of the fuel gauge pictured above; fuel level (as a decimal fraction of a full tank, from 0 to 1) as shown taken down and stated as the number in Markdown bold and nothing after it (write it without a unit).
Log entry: **0.875**
